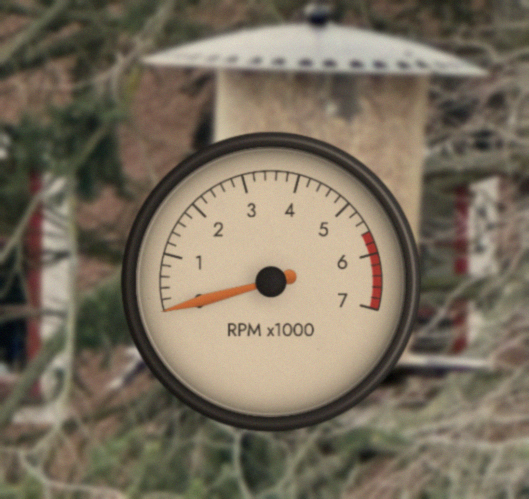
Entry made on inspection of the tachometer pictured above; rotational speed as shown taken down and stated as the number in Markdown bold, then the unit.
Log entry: **0** rpm
